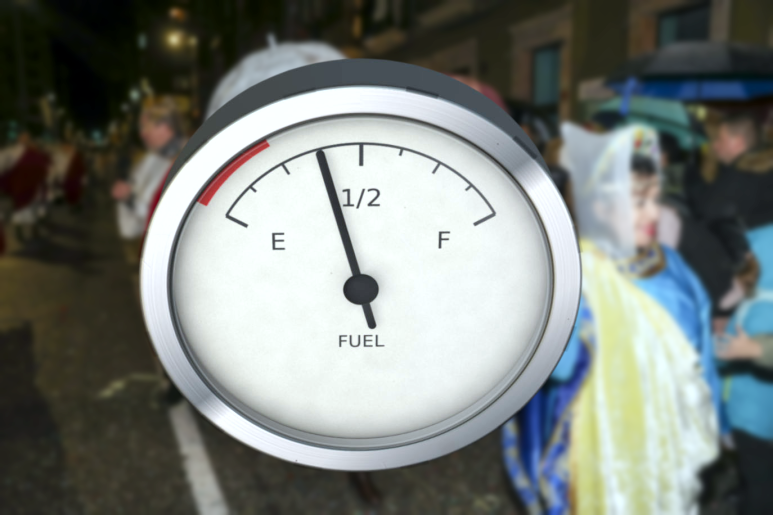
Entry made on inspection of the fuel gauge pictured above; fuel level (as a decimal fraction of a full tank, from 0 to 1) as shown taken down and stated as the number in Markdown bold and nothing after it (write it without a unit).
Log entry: **0.375**
